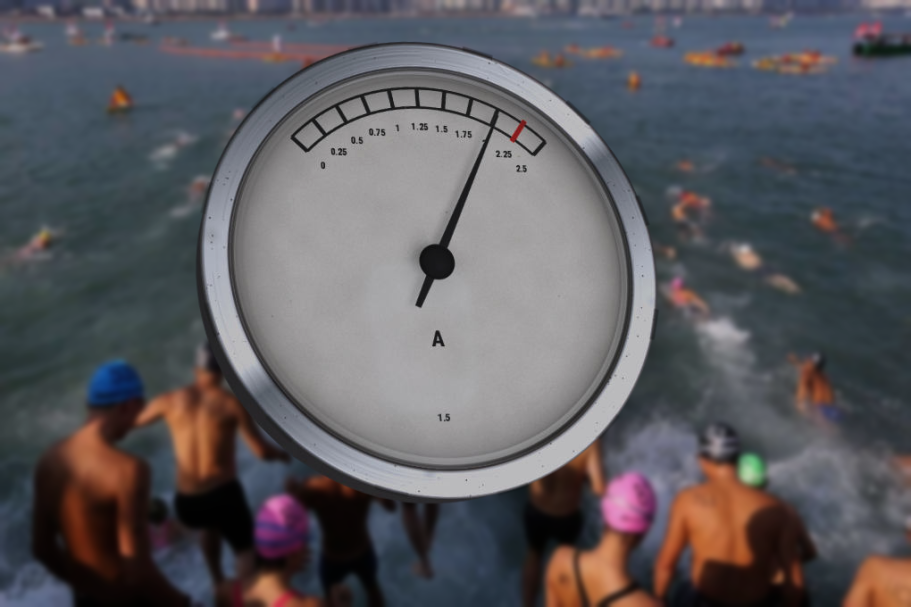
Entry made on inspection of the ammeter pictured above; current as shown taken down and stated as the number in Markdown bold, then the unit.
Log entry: **2** A
